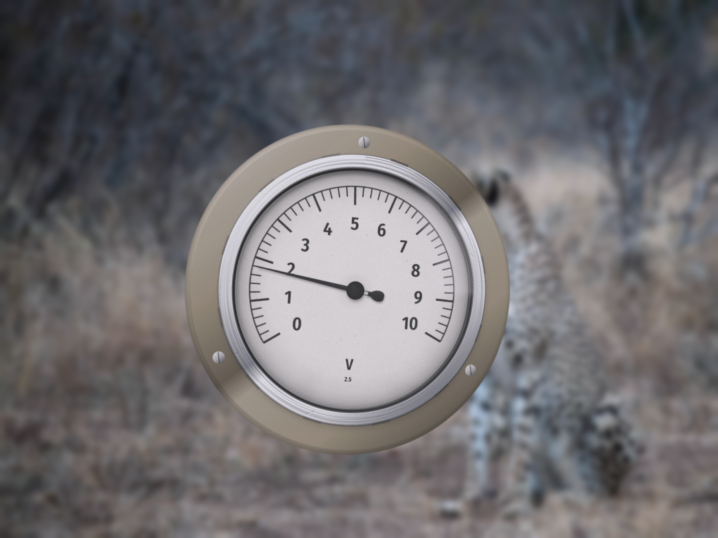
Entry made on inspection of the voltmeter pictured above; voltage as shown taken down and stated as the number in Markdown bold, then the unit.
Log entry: **1.8** V
